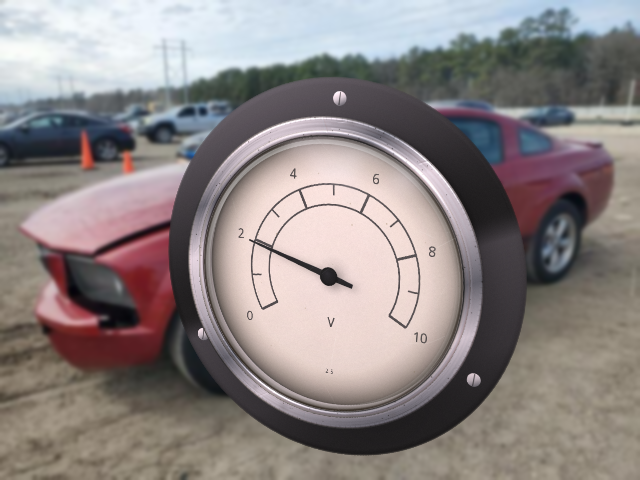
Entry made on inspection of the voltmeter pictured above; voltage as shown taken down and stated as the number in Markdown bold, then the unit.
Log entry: **2** V
